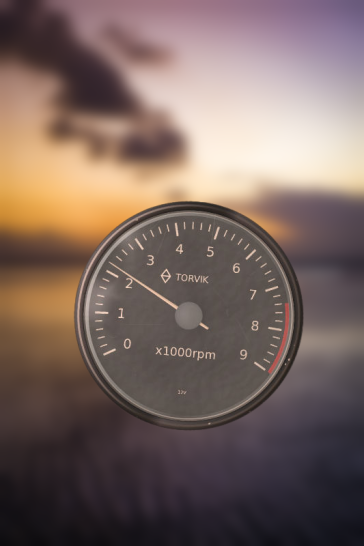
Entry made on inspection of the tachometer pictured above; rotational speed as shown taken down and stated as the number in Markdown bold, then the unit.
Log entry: **2200** rpm
